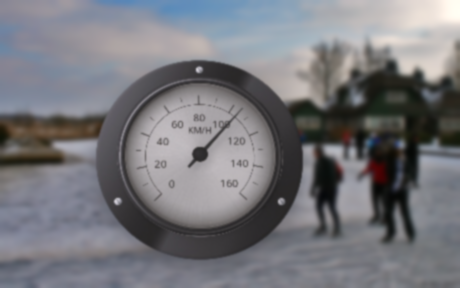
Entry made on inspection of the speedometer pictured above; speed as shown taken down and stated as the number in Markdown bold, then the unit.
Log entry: **105** km/h
